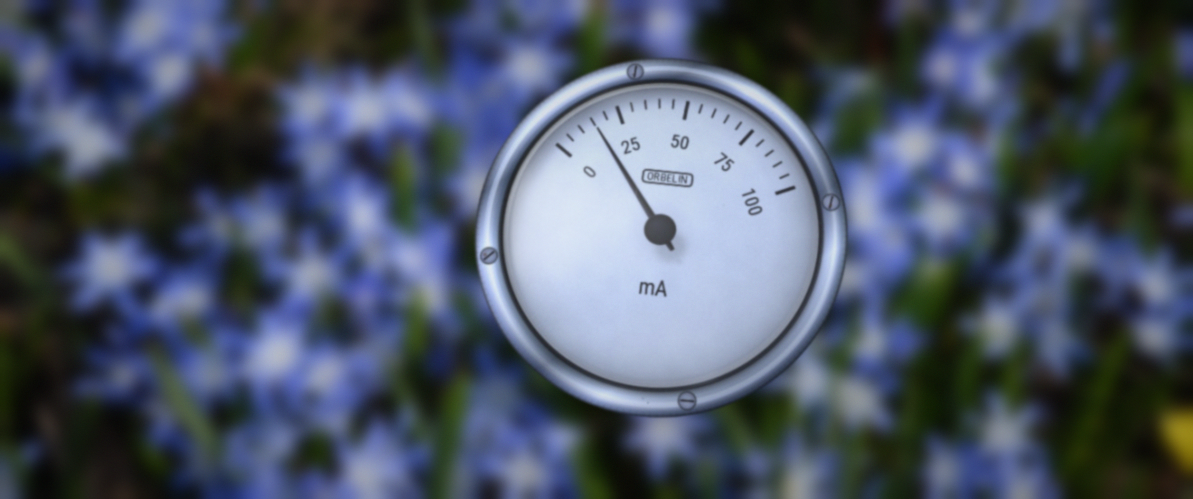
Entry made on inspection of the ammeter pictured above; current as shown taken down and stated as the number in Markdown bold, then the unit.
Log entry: **15** mA
